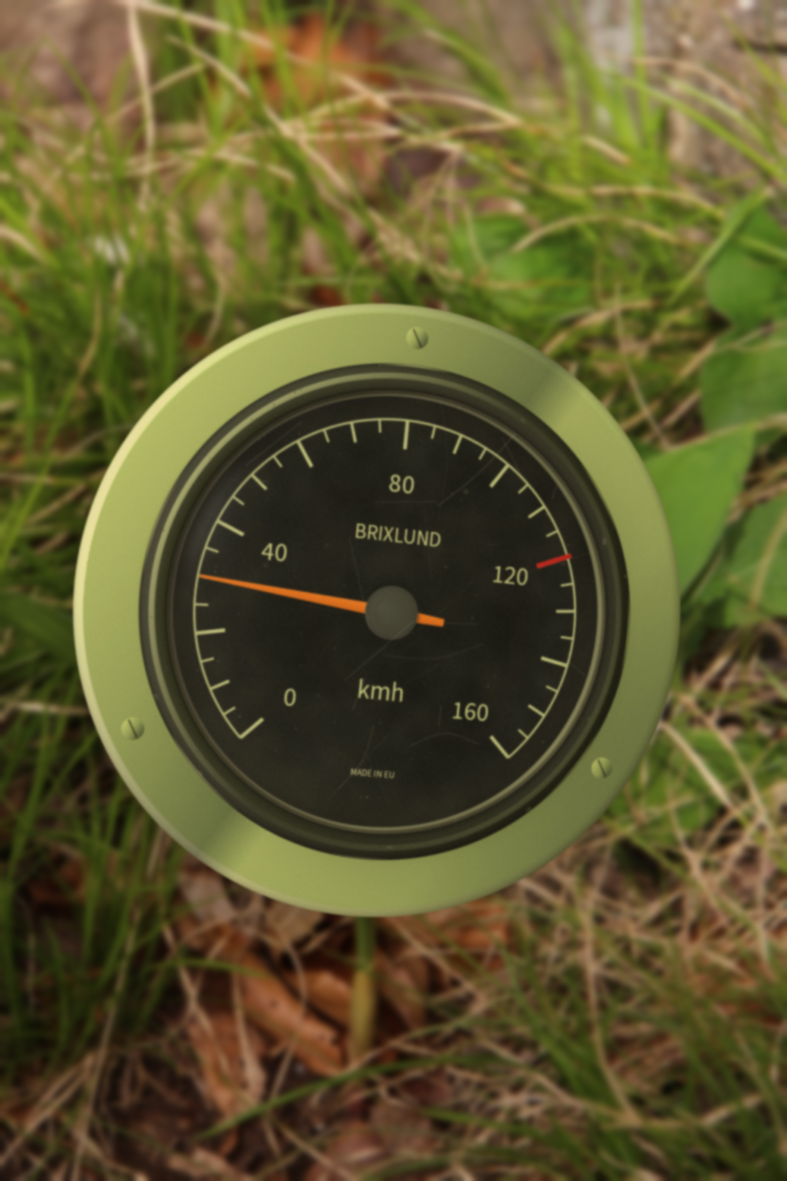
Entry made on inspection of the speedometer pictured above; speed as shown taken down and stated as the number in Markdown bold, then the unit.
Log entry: **30** km/h
